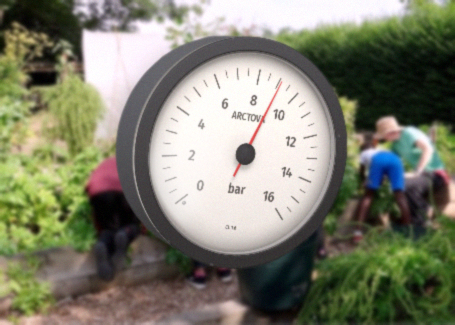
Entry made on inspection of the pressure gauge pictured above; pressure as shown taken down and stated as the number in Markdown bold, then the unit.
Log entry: **9** bar
